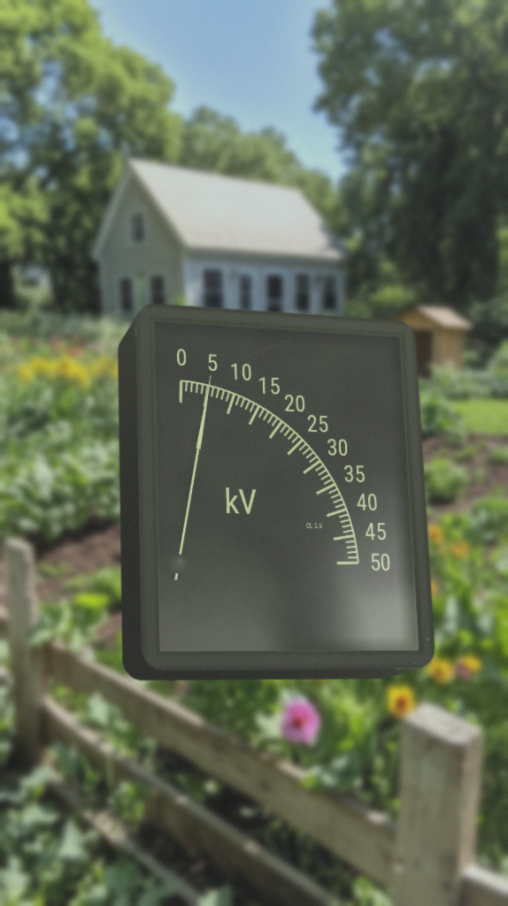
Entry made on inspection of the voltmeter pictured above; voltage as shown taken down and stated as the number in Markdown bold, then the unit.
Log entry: **5** kV
